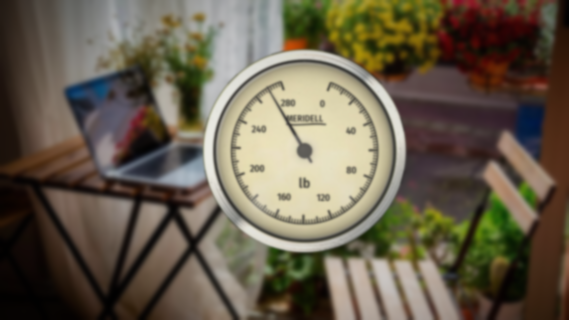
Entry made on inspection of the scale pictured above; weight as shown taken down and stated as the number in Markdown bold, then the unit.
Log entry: **270** lb
